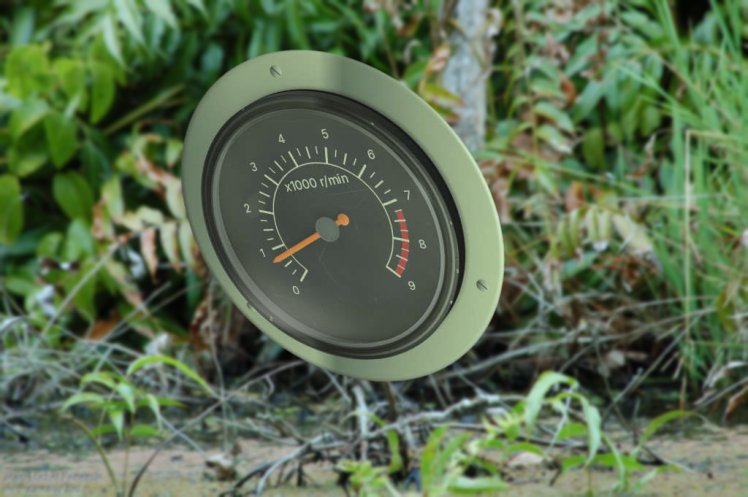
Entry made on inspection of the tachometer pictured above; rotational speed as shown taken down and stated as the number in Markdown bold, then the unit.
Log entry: **750** rpm
